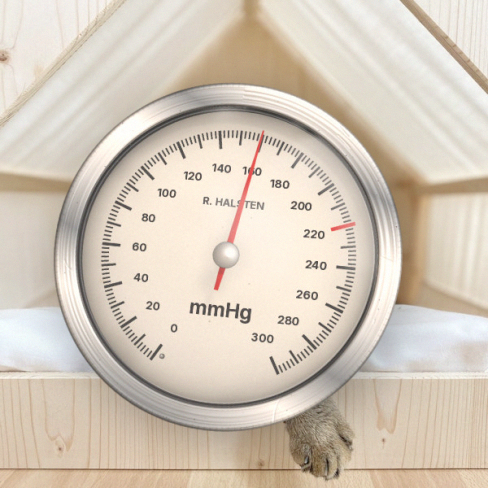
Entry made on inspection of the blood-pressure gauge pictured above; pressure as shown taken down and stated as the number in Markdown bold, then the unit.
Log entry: **160** mmHg
